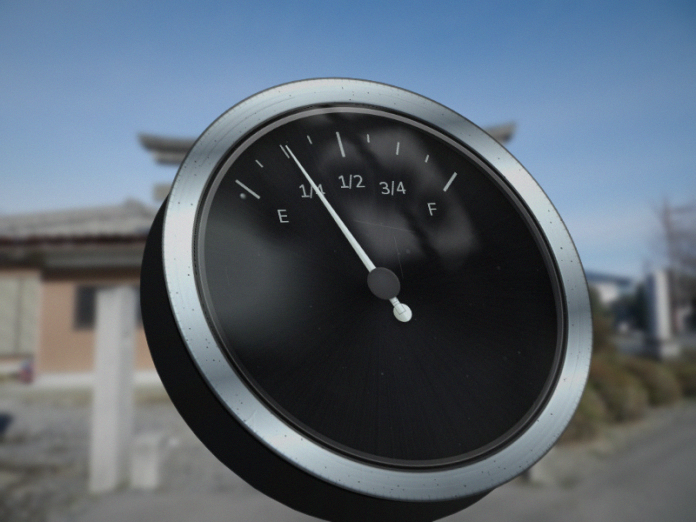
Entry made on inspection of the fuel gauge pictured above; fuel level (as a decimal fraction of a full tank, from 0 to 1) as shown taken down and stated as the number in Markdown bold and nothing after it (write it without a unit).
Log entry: **0.25**
